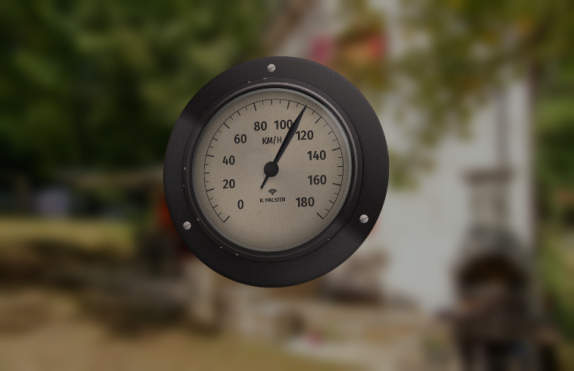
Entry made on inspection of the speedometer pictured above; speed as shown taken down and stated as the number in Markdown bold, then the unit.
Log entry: **110** km/h
